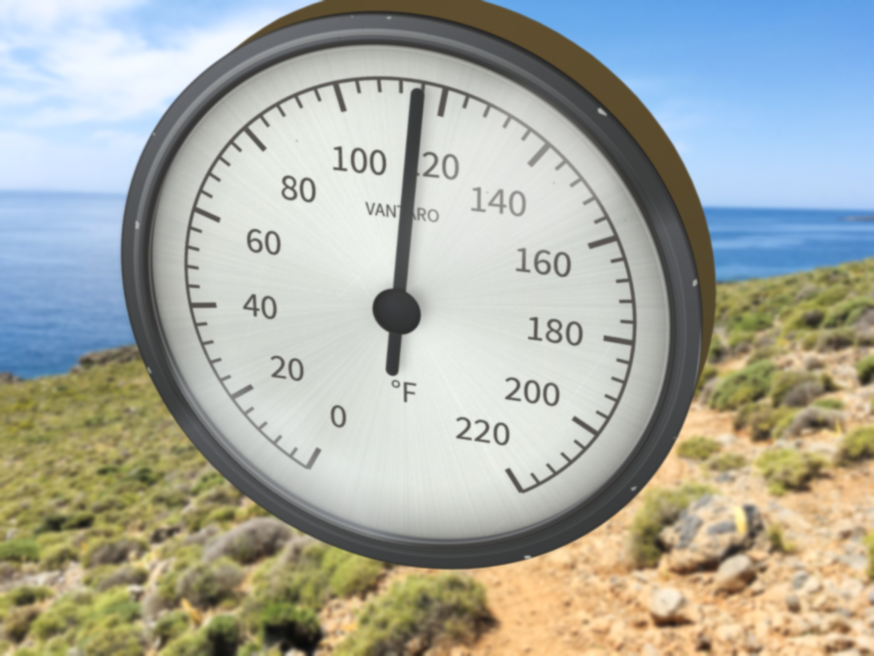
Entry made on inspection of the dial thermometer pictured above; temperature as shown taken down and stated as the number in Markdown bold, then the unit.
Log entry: **116** °F
